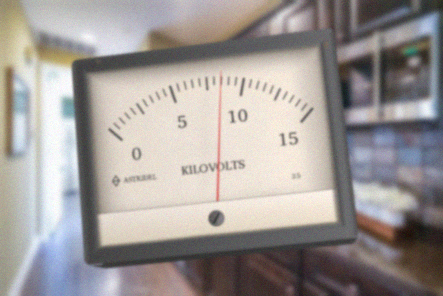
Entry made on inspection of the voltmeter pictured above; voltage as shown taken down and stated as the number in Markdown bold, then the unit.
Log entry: **8.5** kV
